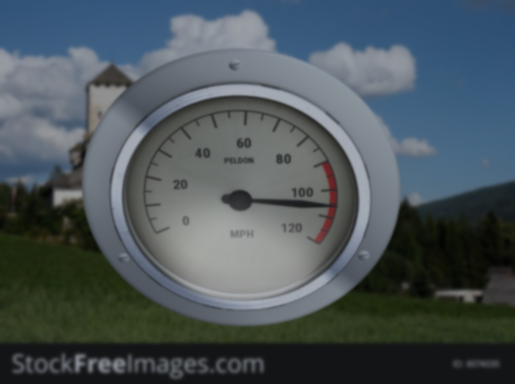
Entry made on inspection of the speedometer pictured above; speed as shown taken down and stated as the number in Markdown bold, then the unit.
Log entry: **105** mph
